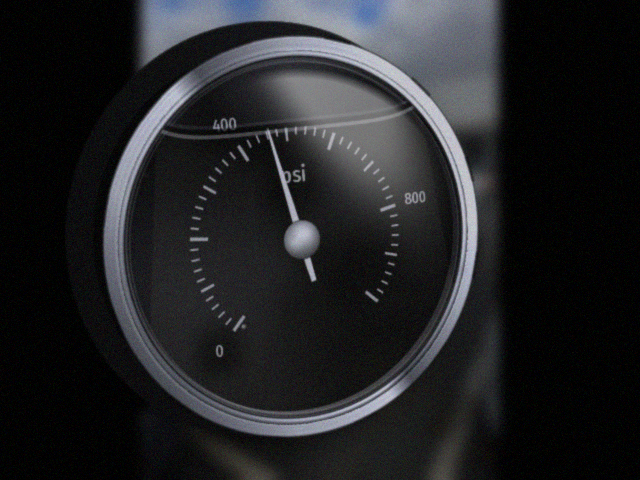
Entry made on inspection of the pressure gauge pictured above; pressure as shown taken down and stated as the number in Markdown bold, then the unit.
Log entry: **460** psi
